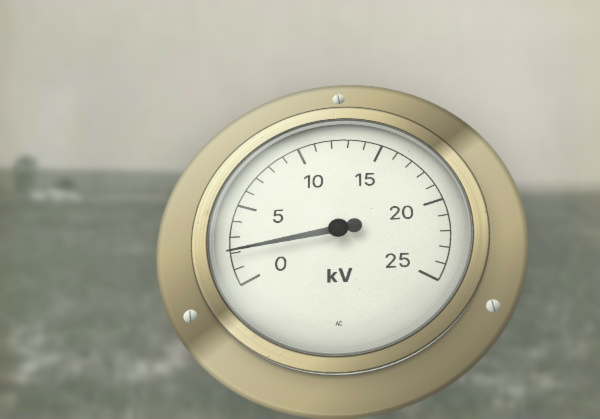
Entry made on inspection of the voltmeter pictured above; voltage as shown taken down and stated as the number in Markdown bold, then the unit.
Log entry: **2** kV
